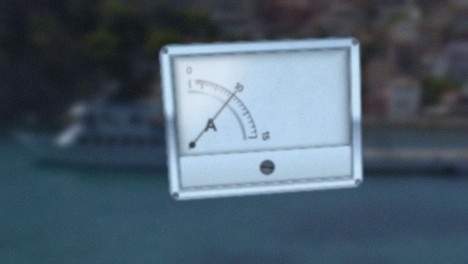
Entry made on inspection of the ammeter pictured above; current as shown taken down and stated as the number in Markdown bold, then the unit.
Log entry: **10** A
